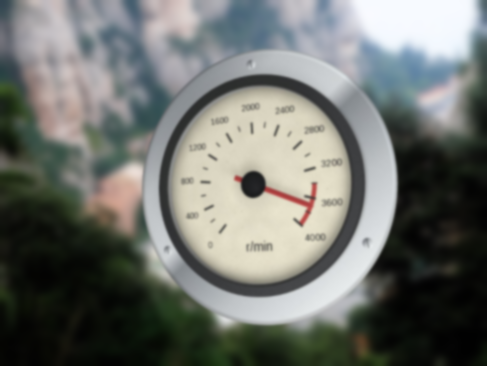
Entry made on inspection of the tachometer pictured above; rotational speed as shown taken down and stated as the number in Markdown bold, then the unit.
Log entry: **3700** rpm
